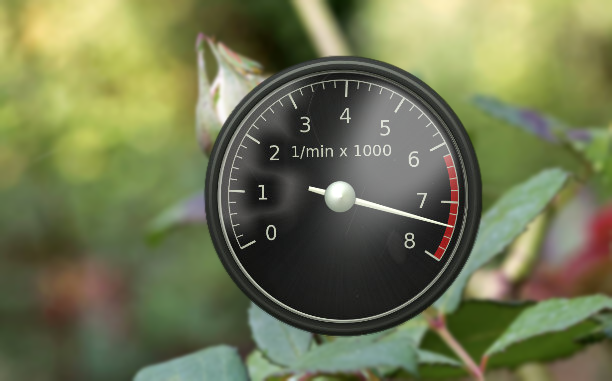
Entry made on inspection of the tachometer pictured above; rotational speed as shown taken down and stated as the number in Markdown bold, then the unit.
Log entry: **7400** rpm
